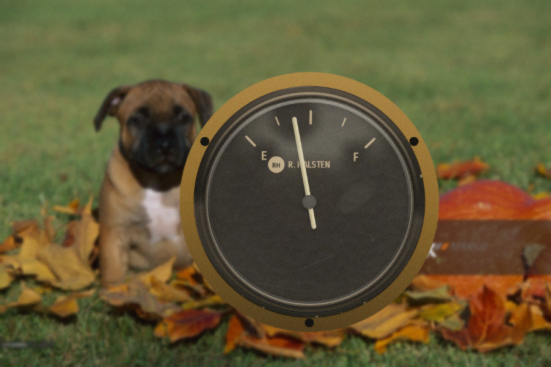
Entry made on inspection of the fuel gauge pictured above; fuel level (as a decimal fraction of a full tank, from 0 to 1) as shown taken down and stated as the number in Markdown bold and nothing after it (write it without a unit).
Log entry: **0.375**
